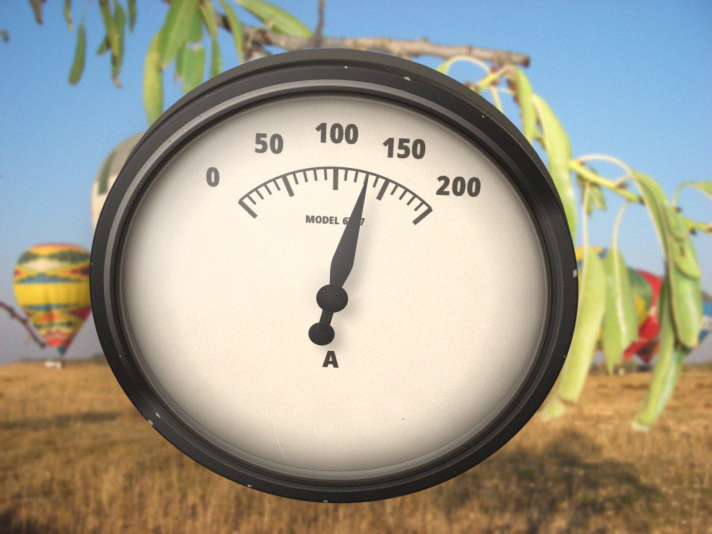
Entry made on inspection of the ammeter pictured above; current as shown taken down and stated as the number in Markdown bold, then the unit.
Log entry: **130** A
